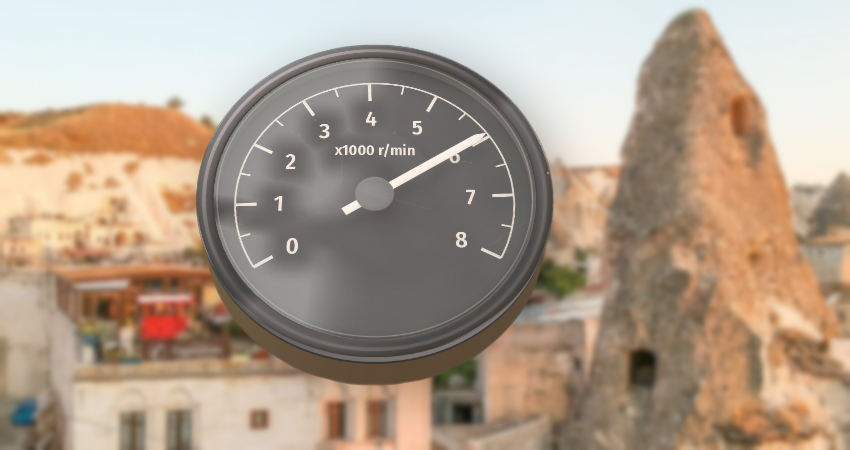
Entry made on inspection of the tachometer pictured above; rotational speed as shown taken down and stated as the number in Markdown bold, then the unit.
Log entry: **6000** rpm
